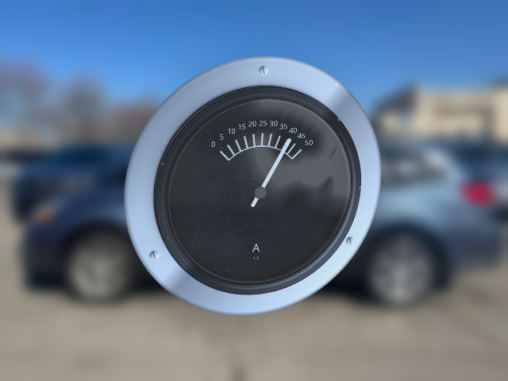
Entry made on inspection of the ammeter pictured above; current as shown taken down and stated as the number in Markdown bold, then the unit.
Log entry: **40** A
